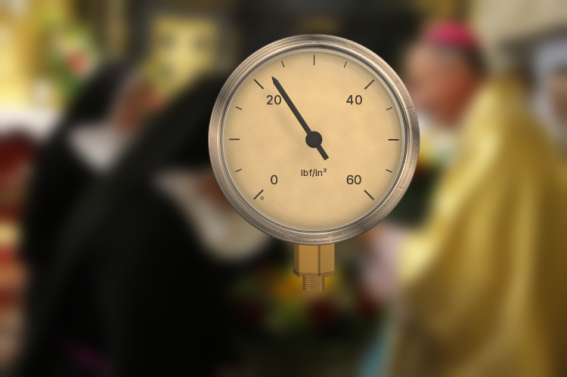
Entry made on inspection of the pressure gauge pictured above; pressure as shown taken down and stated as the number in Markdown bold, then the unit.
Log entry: **22.5** psi
